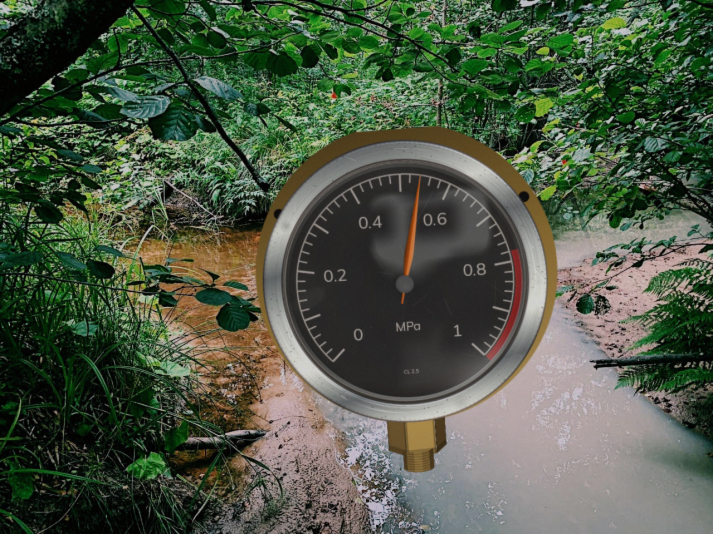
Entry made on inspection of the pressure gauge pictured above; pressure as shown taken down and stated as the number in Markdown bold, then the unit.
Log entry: **0.54** MPa
